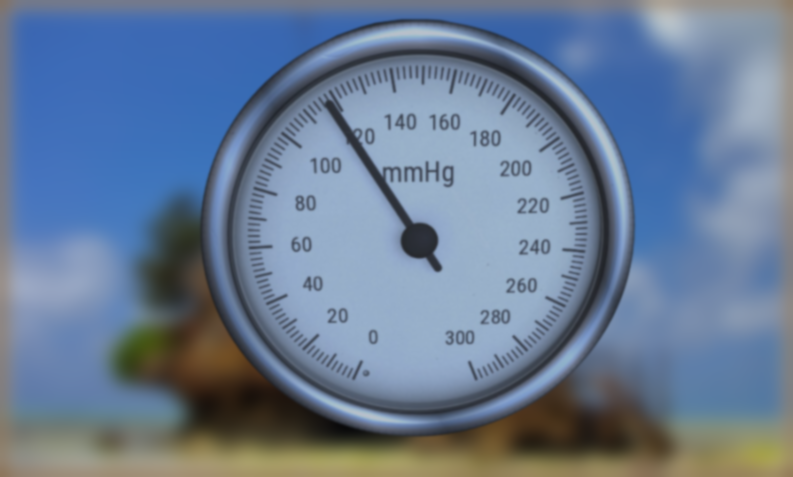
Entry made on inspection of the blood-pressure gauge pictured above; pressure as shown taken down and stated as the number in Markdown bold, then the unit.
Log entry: **118** mmHg
